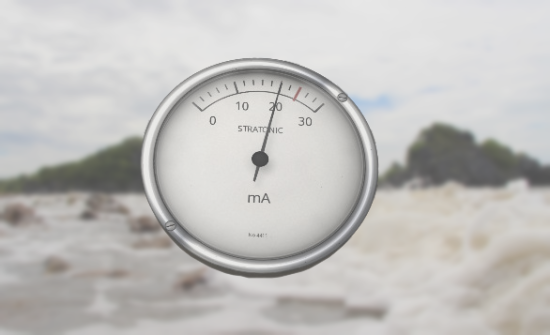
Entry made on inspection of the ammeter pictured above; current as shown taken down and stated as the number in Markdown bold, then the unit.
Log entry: **20** mA
